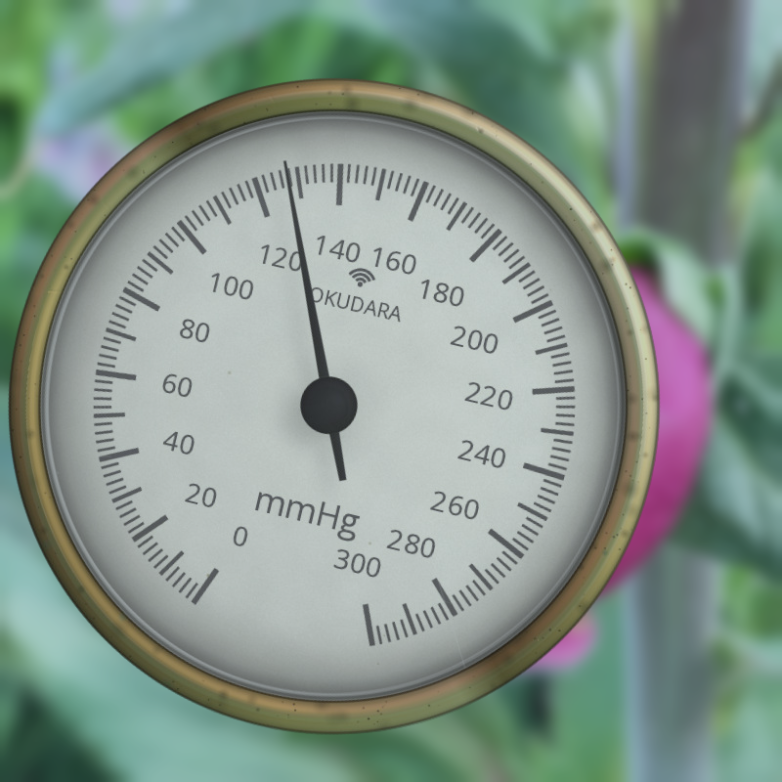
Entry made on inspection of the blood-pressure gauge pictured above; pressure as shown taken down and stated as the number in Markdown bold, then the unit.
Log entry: **128** mmHg
